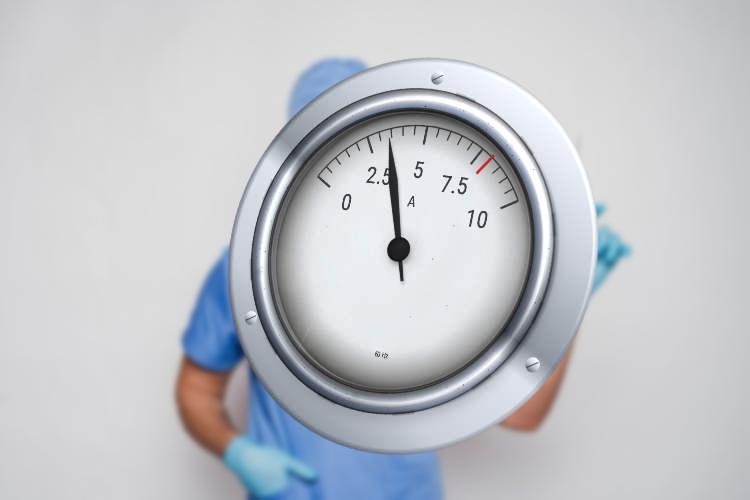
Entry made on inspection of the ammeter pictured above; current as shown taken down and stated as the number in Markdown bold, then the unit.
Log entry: **3.5** A
